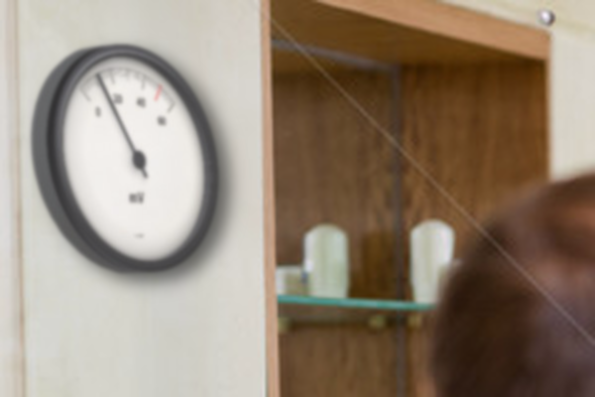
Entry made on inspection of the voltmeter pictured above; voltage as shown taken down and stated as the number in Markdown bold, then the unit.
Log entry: **10** mV
